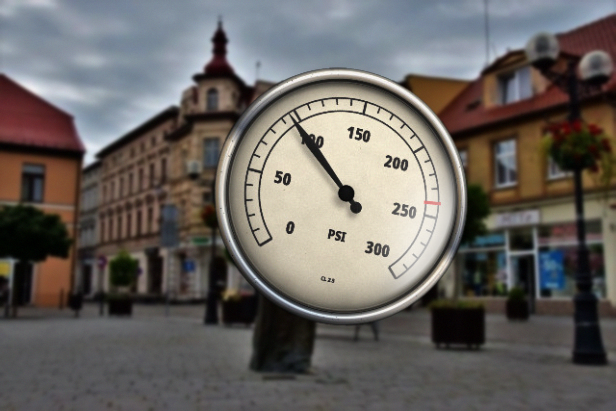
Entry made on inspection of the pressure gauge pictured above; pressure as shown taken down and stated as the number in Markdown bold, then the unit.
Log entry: **95** psi
